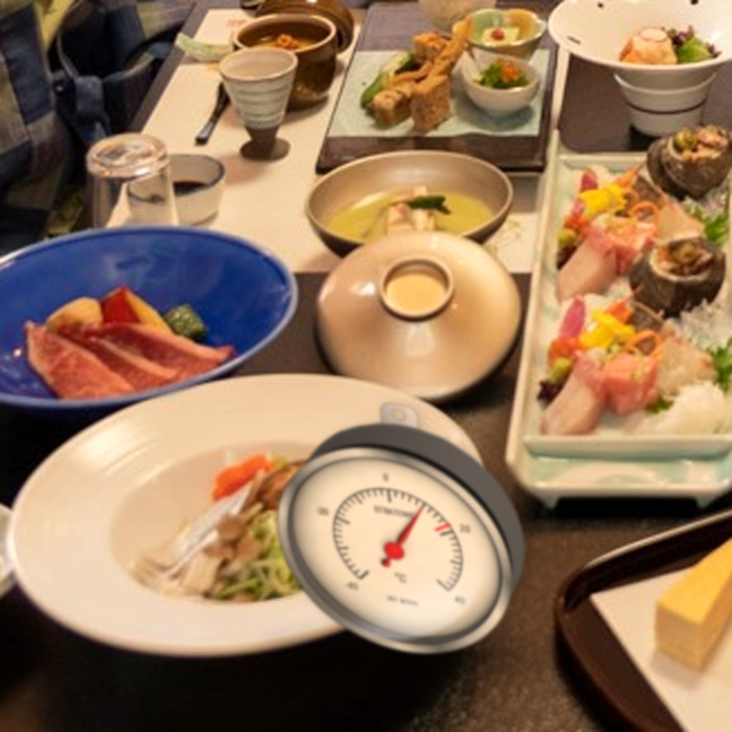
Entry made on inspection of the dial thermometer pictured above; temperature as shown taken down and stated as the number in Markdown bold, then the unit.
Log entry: **10** °C
